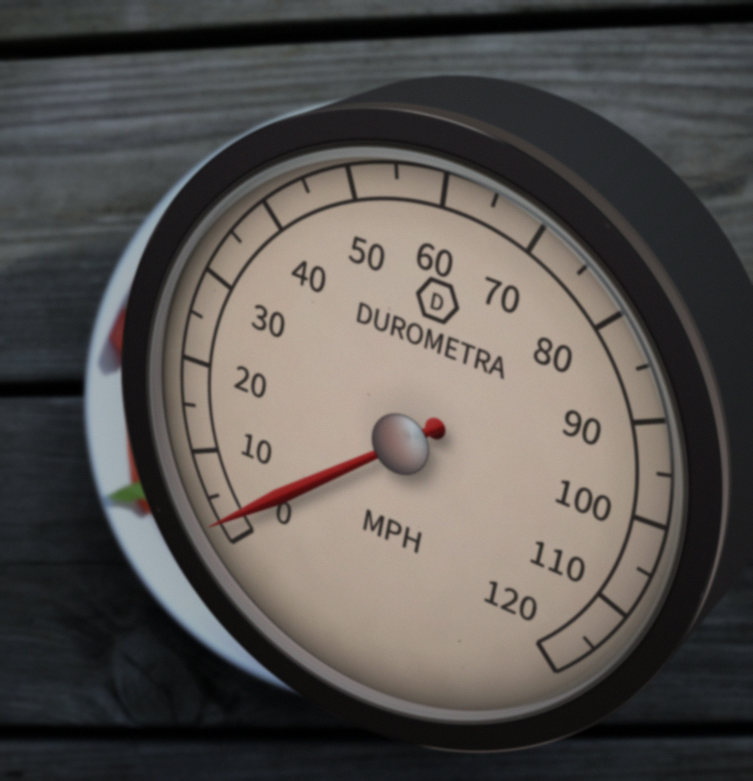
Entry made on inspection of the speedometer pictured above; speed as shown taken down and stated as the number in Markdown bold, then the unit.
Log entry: **2.5** mph
